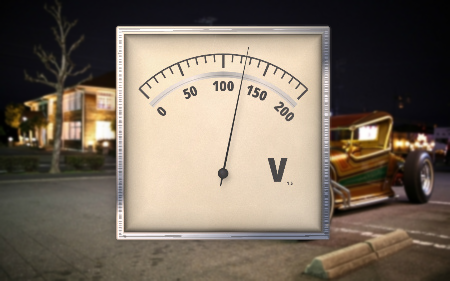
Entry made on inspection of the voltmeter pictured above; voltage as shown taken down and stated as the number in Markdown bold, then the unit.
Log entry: **125** V
